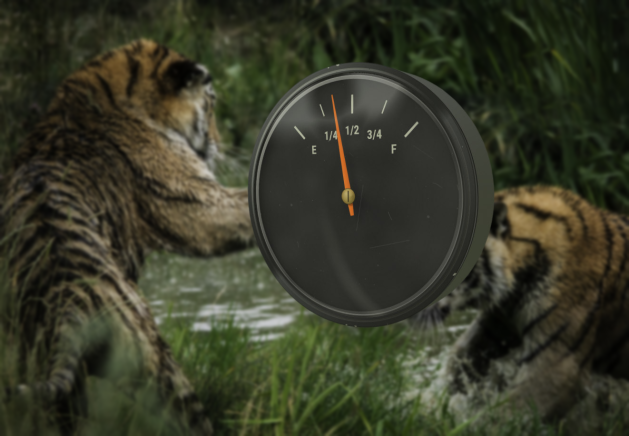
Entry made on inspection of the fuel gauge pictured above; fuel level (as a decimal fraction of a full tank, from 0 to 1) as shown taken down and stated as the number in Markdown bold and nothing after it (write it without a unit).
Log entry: **0.375**
